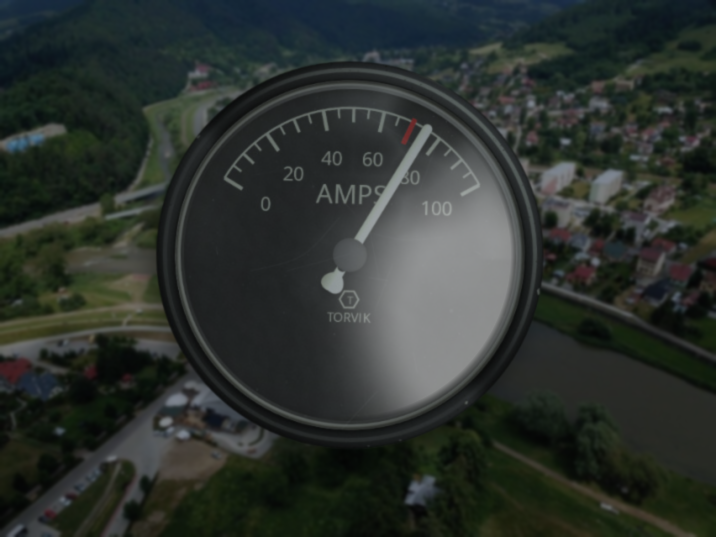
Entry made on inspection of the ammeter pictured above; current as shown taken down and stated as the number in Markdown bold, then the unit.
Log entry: **75** A
